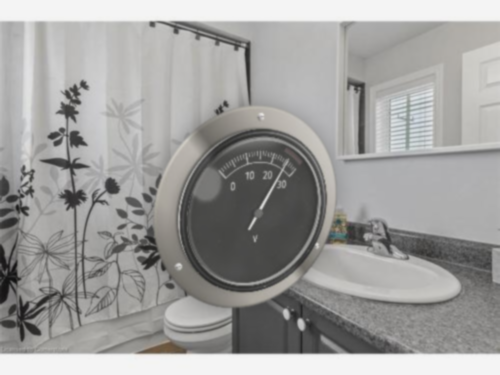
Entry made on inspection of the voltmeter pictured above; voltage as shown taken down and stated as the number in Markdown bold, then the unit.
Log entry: **25** V
